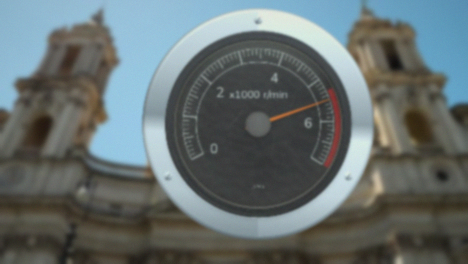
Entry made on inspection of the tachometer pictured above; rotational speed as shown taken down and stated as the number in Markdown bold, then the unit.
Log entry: **5500** rpm
